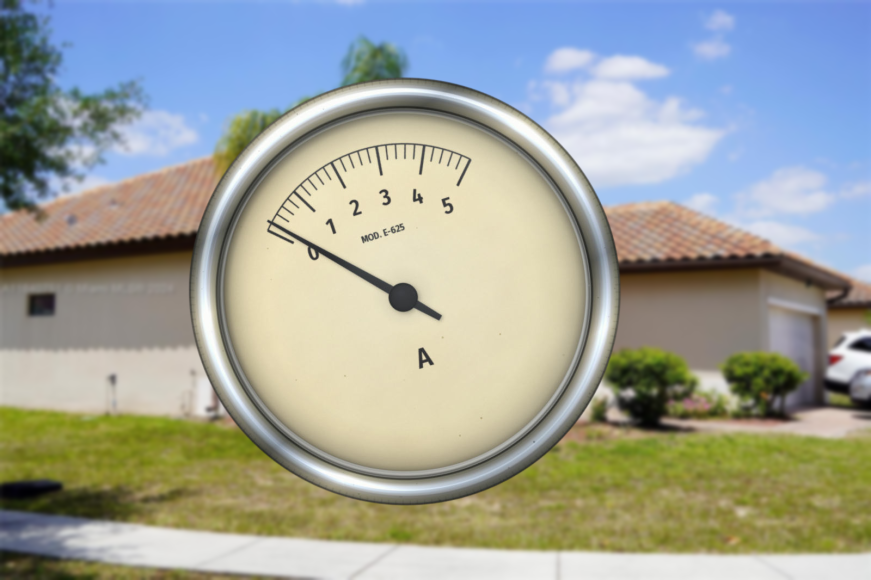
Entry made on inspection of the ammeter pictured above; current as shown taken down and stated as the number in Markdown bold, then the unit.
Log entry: **0.2** A
